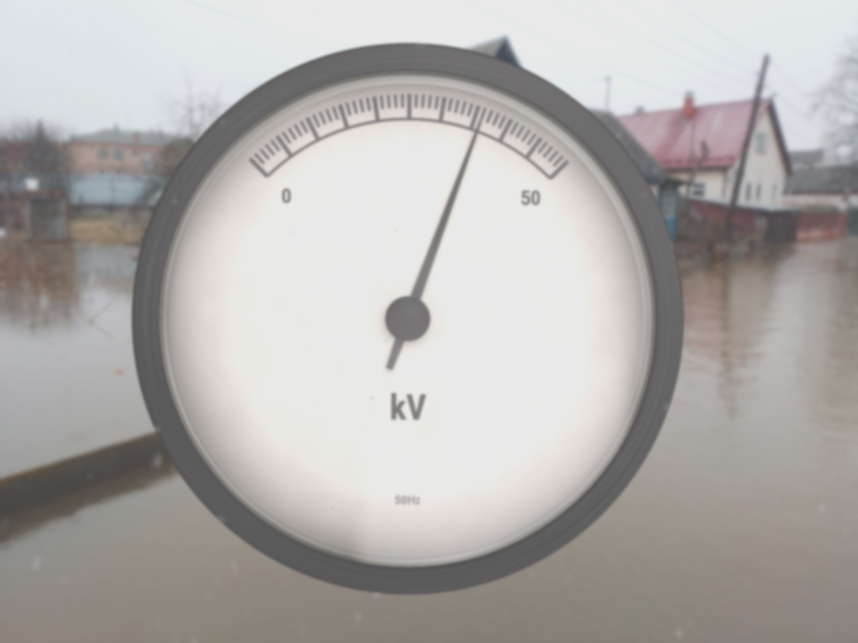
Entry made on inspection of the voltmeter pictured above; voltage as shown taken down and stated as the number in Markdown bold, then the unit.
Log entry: **36** kV
